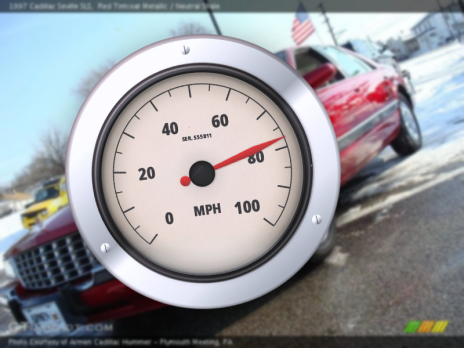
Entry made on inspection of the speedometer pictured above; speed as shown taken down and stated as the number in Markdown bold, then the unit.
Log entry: **77.5** mph
